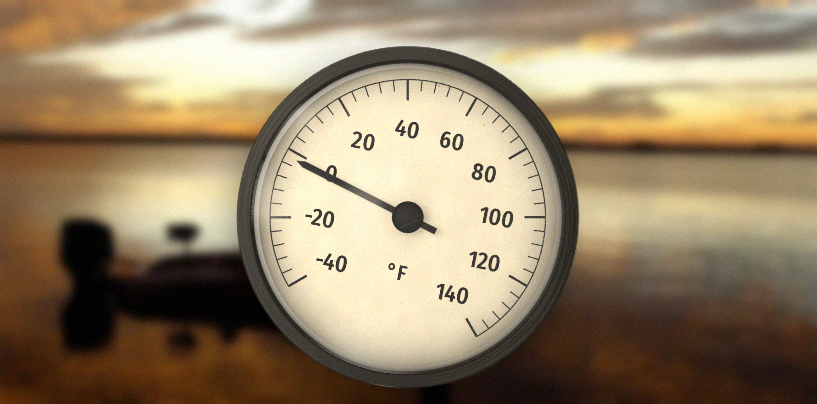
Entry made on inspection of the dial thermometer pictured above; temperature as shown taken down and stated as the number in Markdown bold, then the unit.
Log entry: **-2** °F
